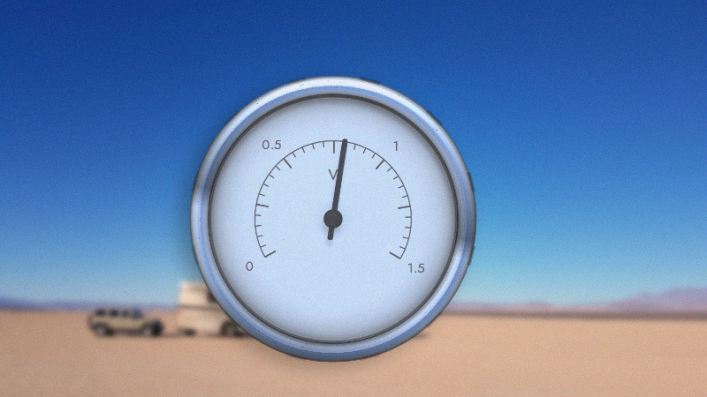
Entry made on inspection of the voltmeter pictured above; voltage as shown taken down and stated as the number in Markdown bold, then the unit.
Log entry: **0.8** V
